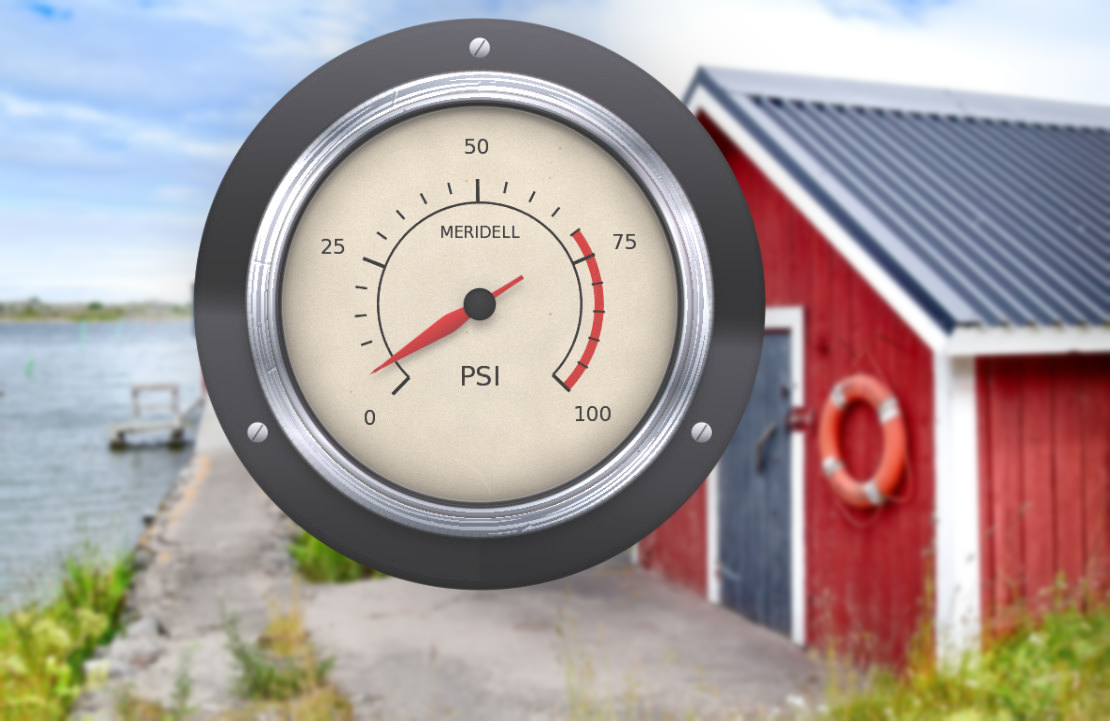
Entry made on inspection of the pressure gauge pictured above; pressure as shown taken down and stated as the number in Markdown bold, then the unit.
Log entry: **5** psi
